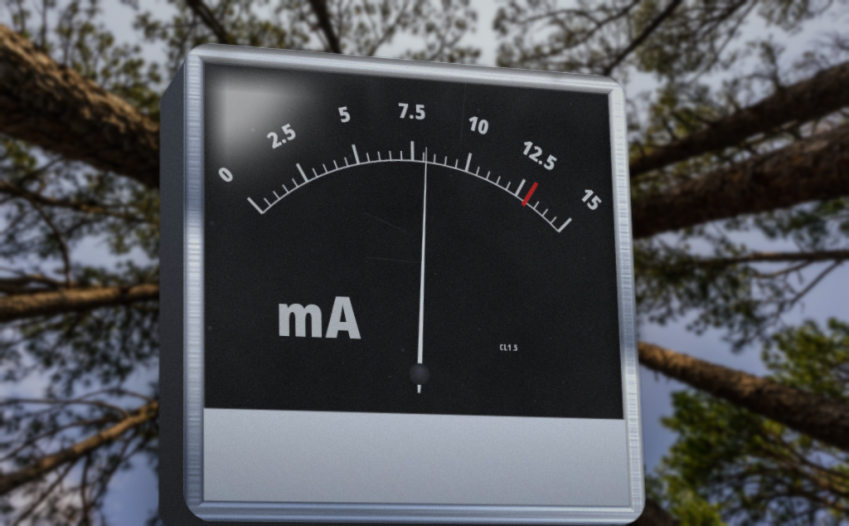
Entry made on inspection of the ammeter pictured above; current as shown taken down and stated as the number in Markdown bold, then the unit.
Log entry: **8** mA
